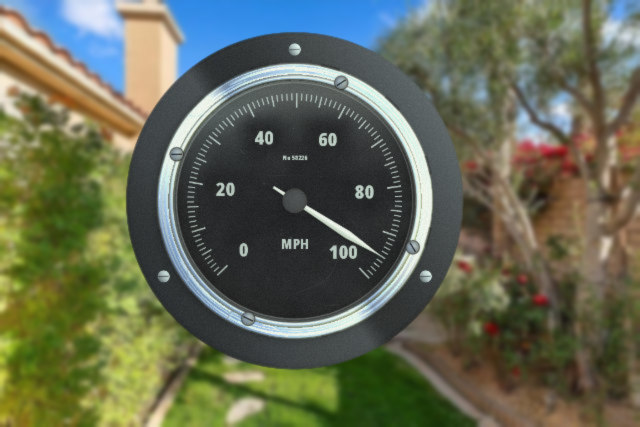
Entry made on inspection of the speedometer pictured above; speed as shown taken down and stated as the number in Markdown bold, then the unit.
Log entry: **95** mph
